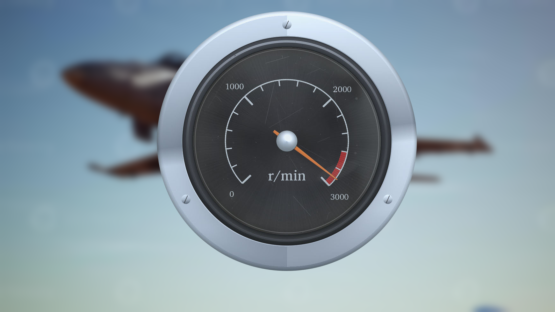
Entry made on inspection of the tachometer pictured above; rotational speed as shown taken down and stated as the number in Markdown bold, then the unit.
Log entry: **2900** rpm
